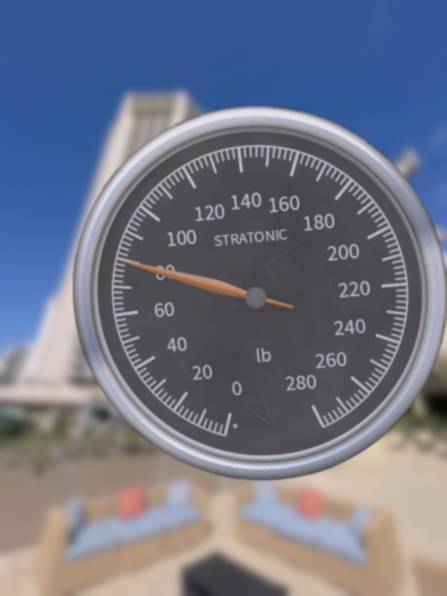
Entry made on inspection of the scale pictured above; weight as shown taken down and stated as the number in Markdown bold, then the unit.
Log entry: **80** lb
